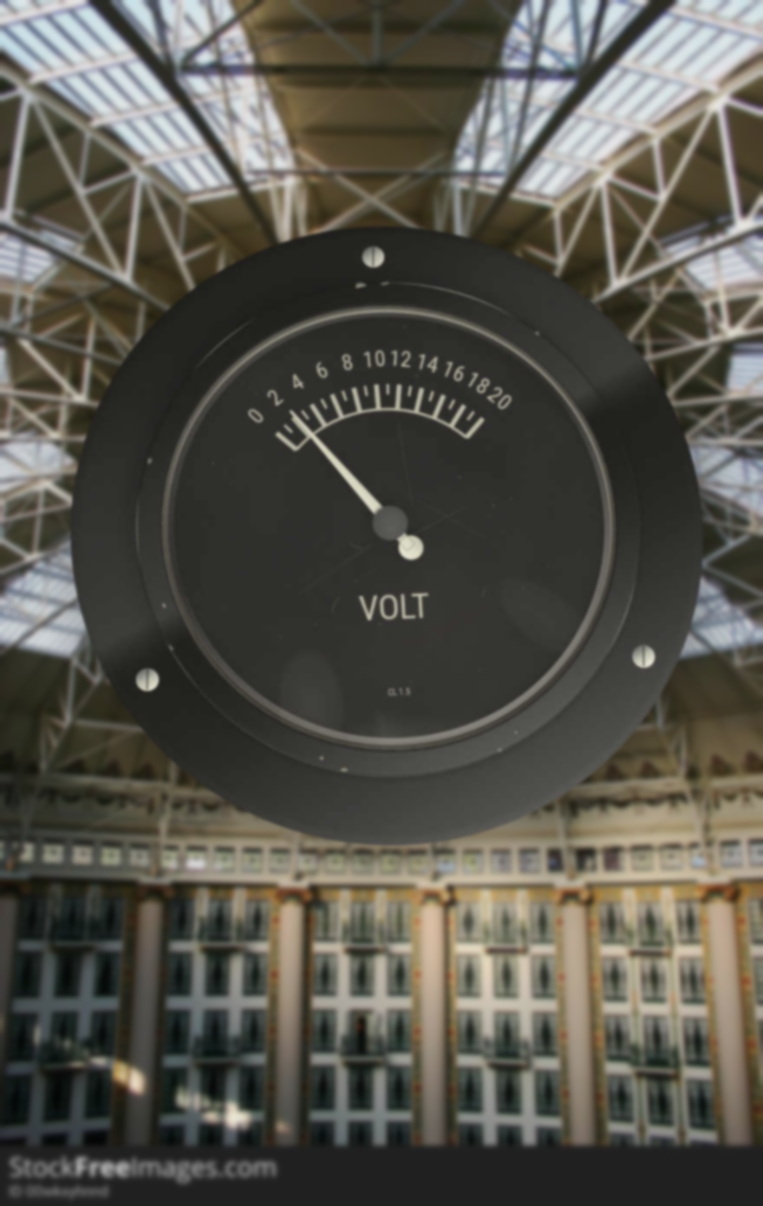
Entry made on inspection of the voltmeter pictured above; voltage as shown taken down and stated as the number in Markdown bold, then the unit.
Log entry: **2** V
